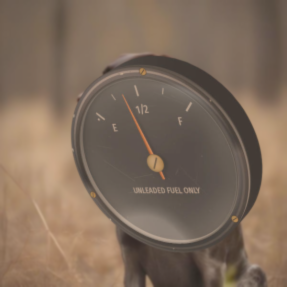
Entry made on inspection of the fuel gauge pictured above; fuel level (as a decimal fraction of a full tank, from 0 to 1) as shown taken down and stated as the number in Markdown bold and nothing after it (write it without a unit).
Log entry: **0.375**
